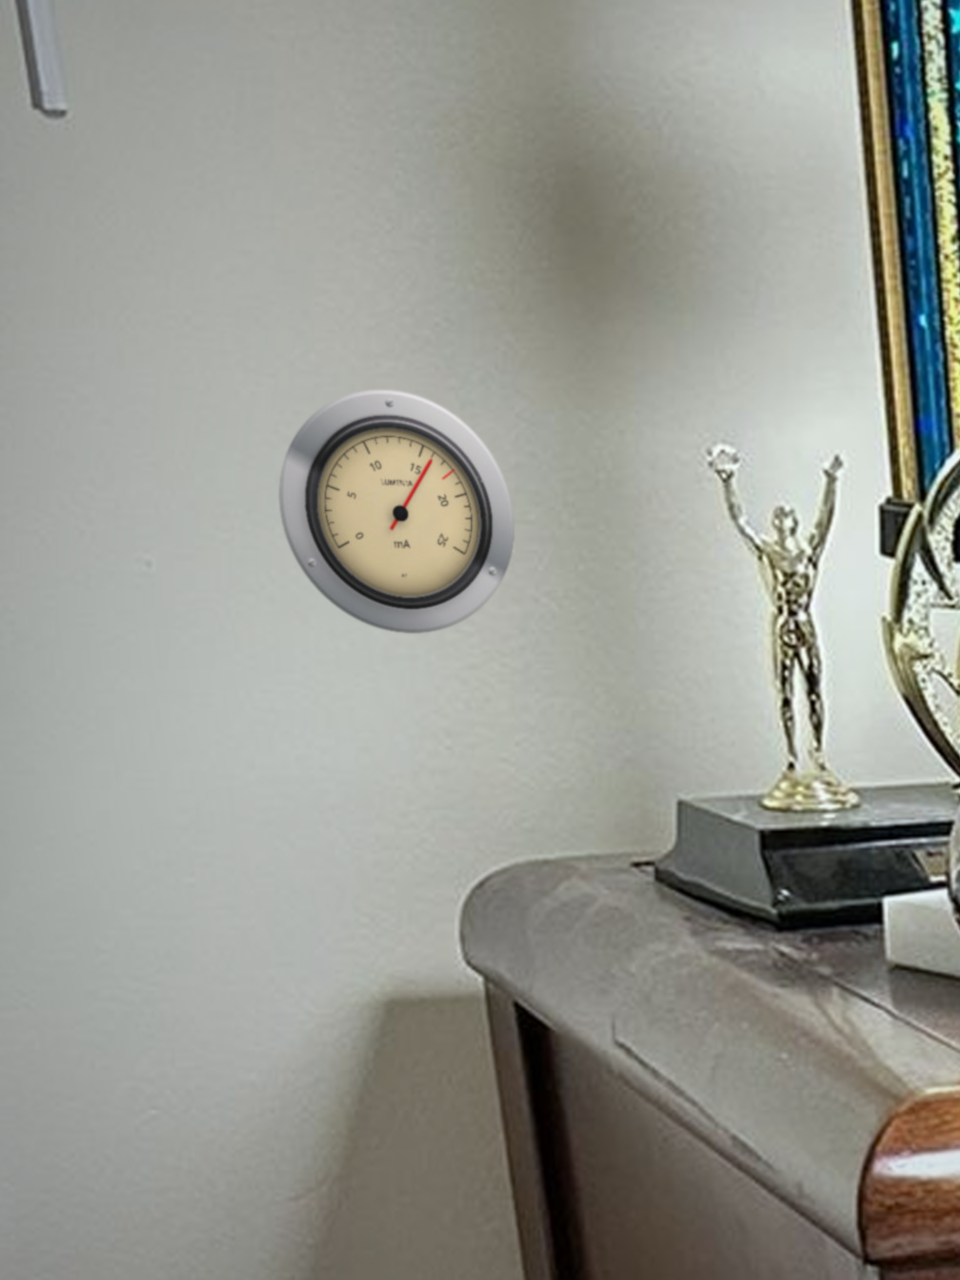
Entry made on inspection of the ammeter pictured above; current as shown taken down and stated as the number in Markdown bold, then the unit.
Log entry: **16** mA
